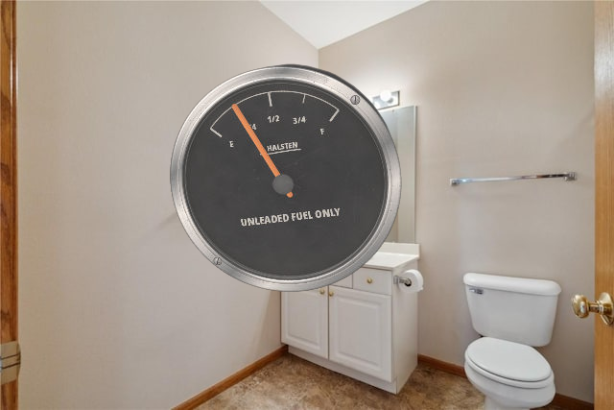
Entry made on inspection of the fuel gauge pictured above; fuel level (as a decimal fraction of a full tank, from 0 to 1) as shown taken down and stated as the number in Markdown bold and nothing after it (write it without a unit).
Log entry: **0.25**
